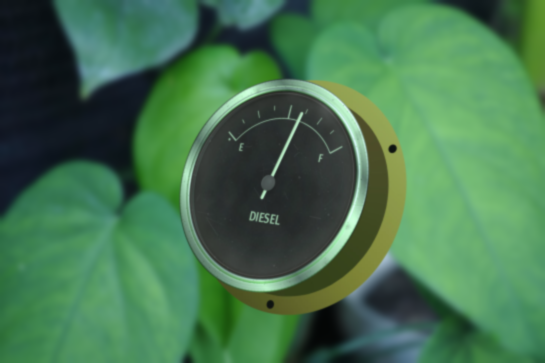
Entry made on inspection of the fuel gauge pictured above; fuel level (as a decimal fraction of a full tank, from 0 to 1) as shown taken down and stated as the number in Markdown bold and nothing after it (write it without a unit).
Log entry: **0.625**
